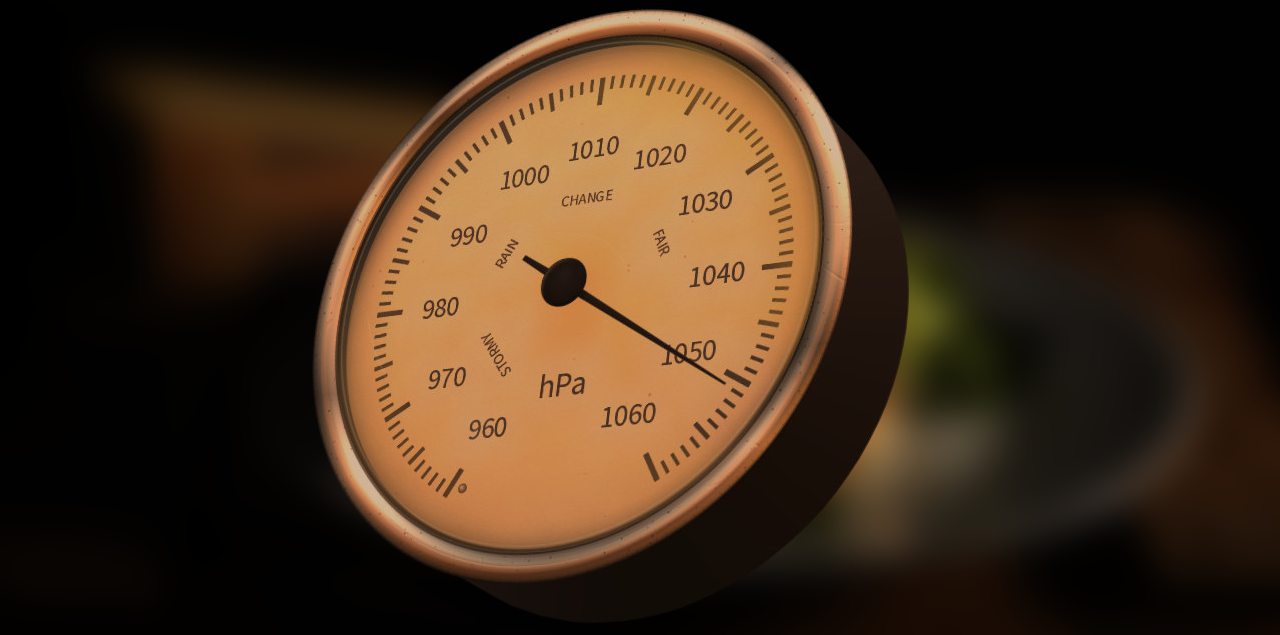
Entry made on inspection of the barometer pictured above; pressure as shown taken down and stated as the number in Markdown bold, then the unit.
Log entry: **1051** hPa
